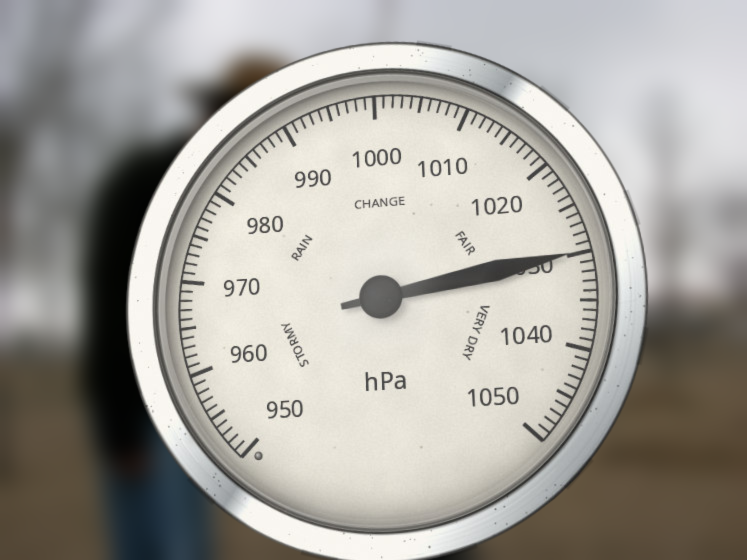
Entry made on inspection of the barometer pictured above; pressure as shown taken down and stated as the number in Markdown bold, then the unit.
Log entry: **1030** hPa
